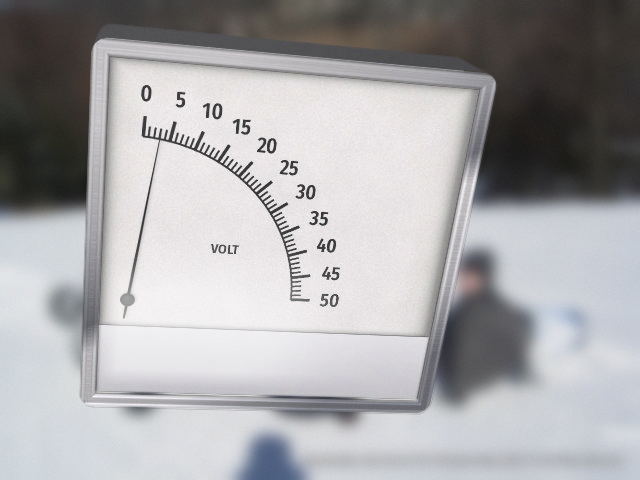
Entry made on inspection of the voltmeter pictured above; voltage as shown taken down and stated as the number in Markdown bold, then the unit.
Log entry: **3** V
